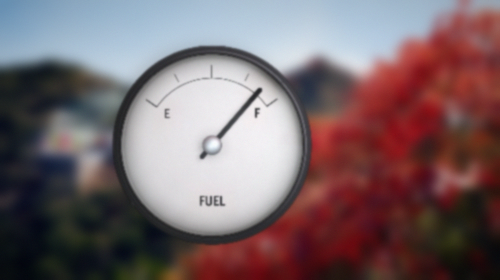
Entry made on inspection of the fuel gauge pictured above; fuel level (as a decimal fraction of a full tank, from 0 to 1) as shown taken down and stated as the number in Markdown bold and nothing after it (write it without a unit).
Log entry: **0.875**
